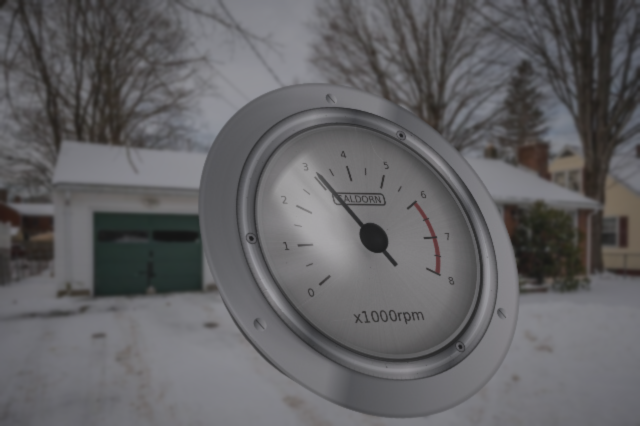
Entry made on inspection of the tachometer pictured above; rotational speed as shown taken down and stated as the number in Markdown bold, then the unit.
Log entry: **3000** rpm
